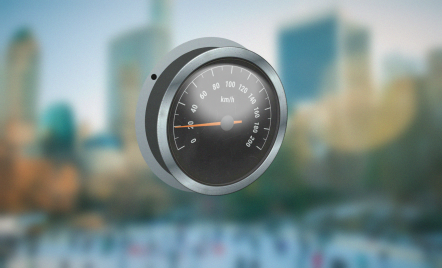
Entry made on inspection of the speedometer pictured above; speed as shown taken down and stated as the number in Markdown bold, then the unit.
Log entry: **20** km/h
